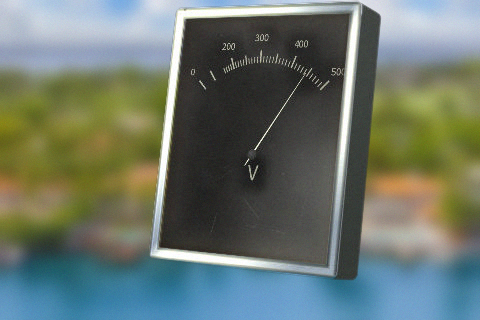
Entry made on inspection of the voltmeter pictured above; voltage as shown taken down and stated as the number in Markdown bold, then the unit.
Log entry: **450** V
